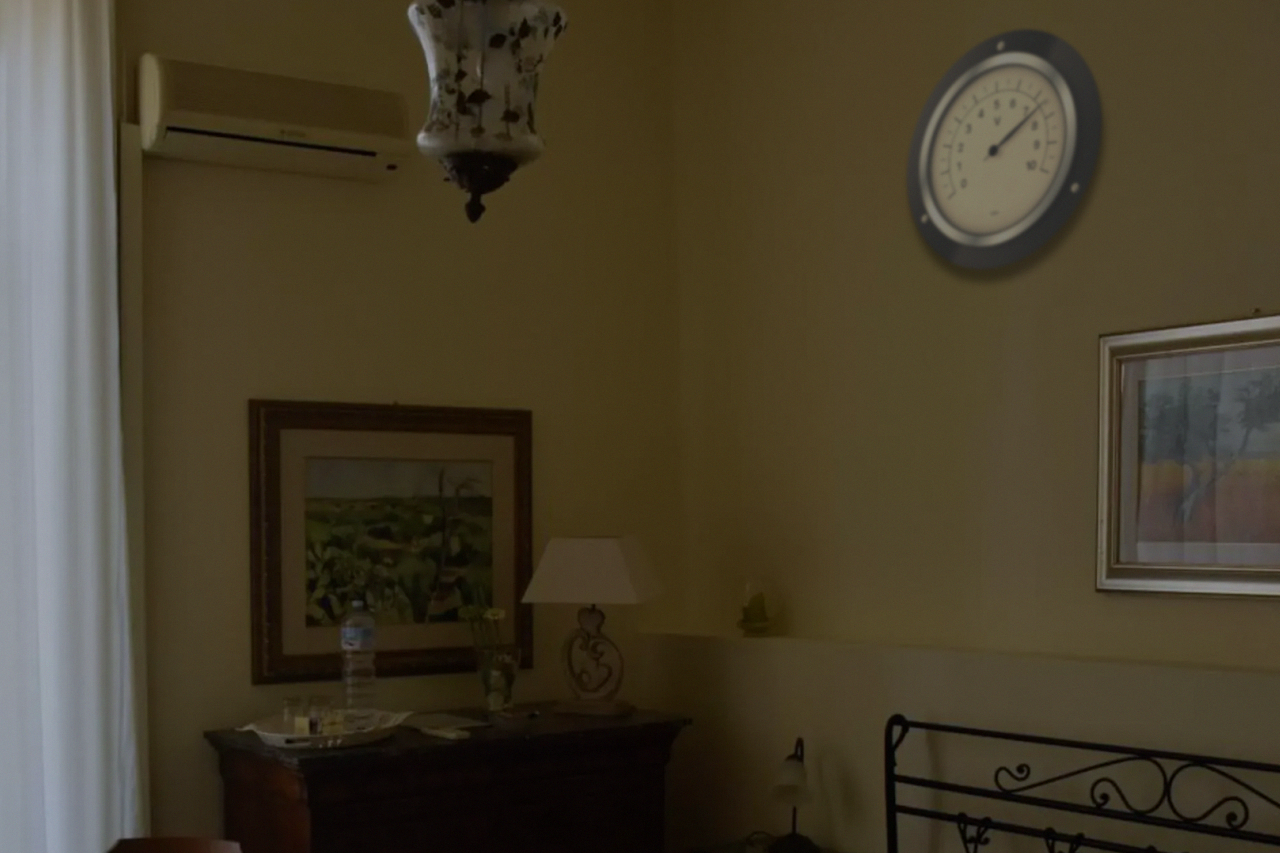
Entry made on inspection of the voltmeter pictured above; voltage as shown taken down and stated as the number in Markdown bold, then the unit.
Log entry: **7.5** V
